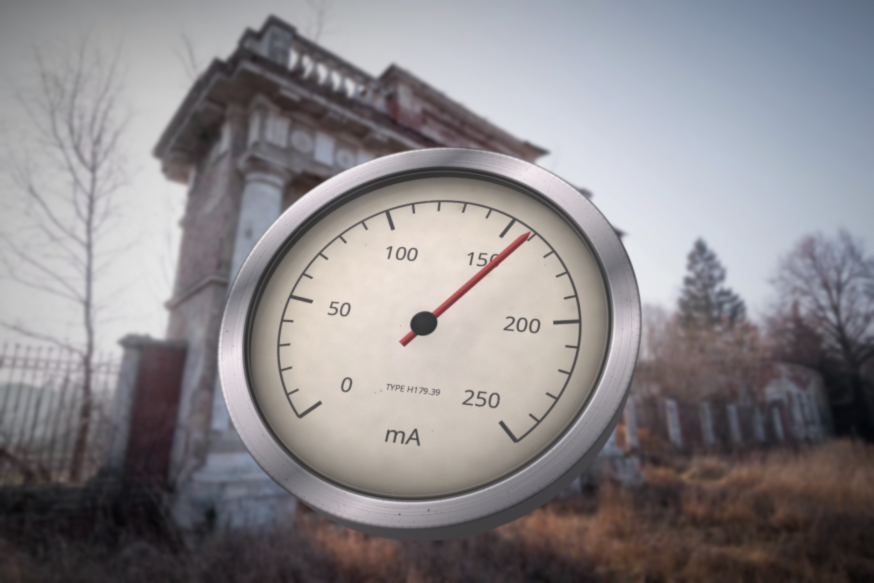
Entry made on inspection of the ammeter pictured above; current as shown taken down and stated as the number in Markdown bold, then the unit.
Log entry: **160** mA
